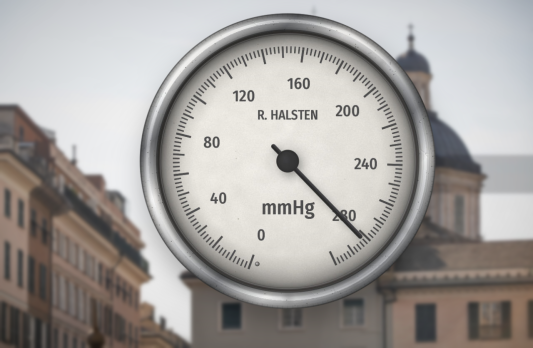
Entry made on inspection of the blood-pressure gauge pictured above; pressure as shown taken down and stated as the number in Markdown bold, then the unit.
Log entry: **282** mmHg
